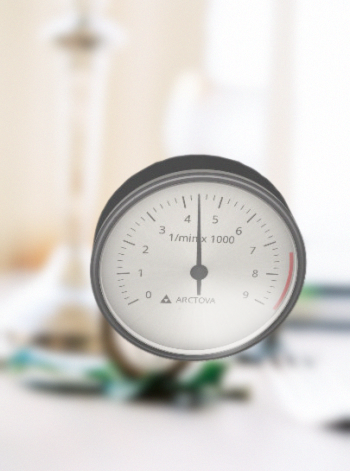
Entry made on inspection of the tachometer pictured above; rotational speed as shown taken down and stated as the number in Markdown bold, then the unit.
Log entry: **4400** rpm
